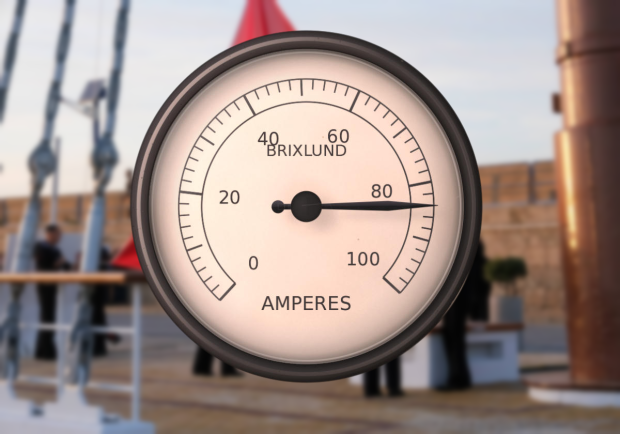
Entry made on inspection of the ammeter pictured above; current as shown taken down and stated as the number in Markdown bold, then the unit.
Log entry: **84** A
